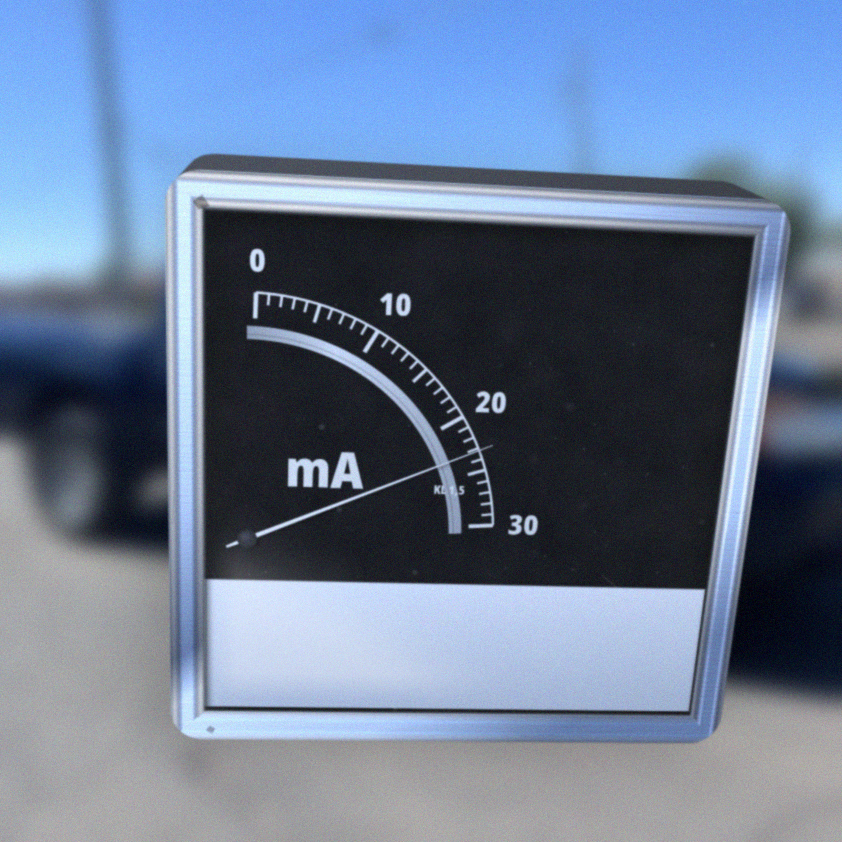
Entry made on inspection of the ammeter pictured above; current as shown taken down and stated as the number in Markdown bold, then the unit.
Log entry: **23** mA
